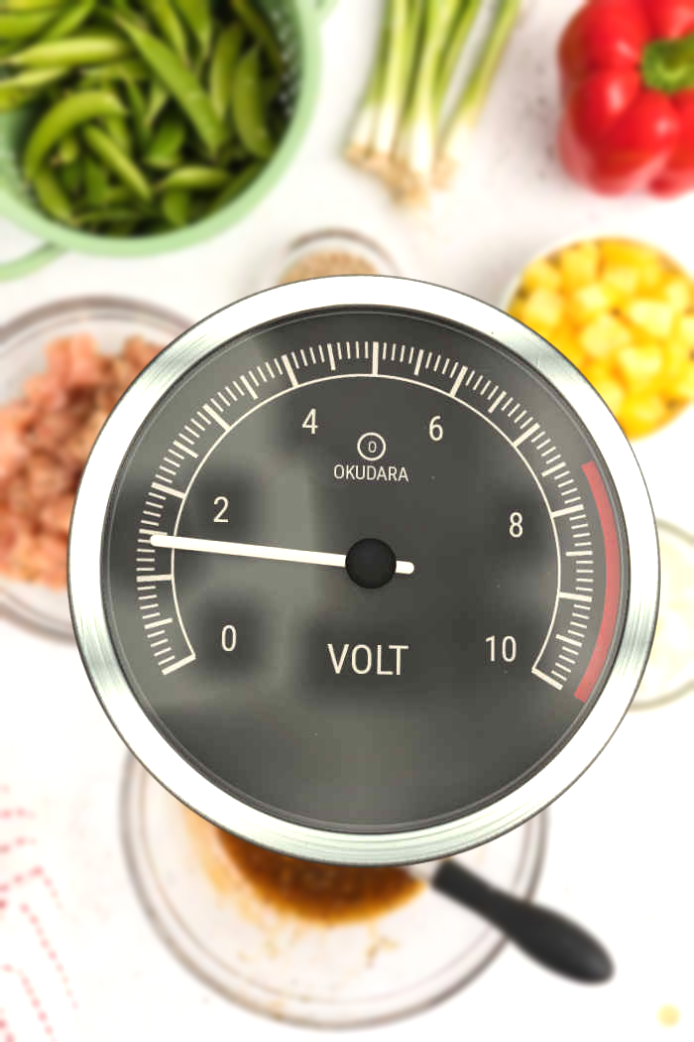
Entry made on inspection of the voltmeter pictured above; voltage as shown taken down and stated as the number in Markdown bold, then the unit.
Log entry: **1.4** V
